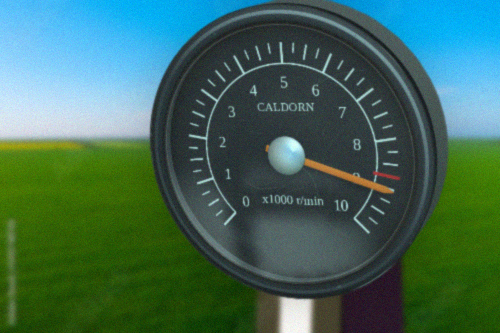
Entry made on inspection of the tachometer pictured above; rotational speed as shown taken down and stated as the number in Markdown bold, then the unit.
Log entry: **9000** rpm
